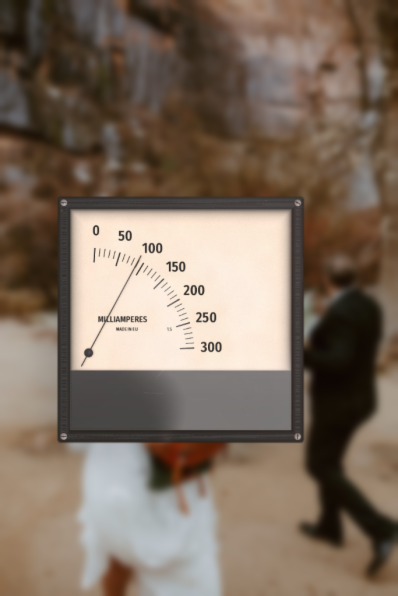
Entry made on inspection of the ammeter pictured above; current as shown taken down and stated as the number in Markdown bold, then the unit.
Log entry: **90** mA
